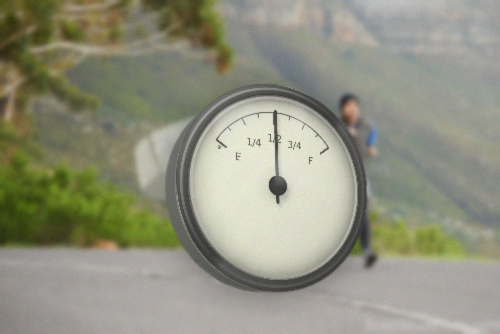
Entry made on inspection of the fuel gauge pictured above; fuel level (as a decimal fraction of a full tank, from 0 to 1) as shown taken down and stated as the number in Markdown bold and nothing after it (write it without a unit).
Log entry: **0.5**
